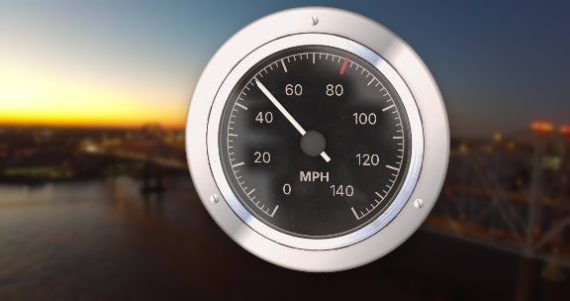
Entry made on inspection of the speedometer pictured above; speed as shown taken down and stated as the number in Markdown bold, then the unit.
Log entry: **50** mph
